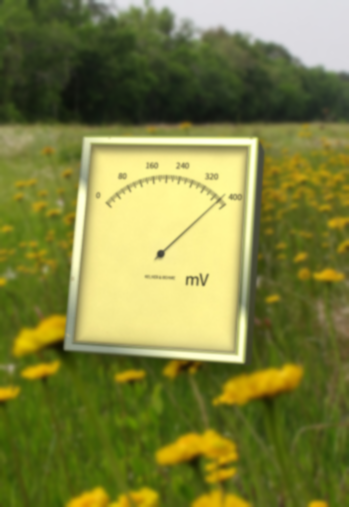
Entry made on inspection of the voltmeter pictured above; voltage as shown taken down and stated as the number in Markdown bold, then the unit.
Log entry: **380** mV
